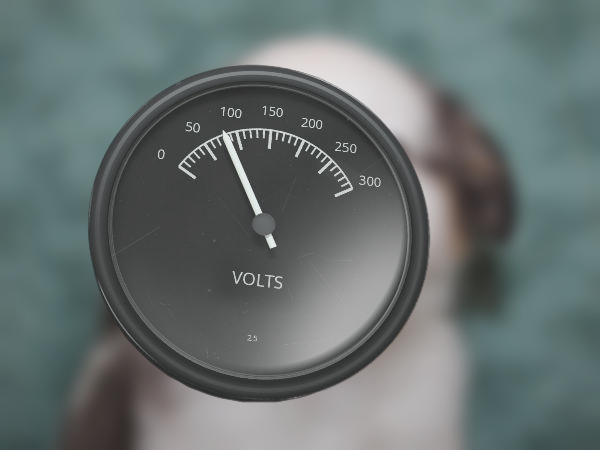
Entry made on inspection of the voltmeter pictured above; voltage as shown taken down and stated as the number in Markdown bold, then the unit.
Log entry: **80** V
